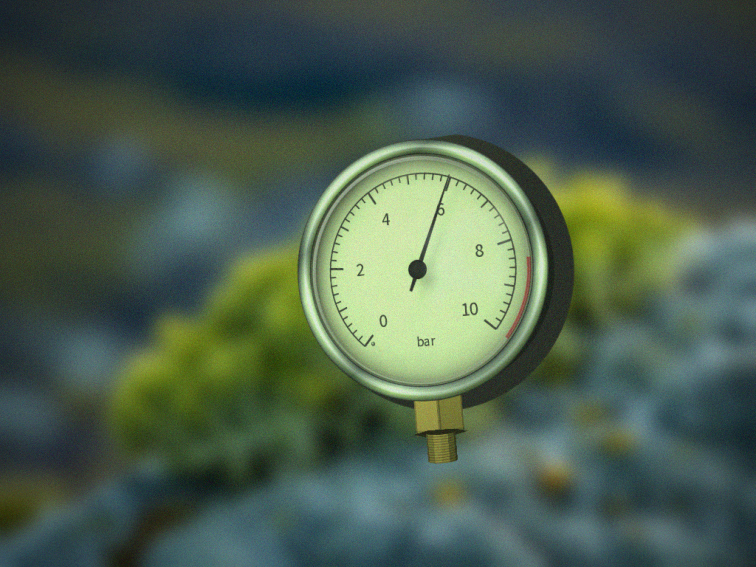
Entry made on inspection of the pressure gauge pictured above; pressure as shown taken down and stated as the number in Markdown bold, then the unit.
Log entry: **6** bar
